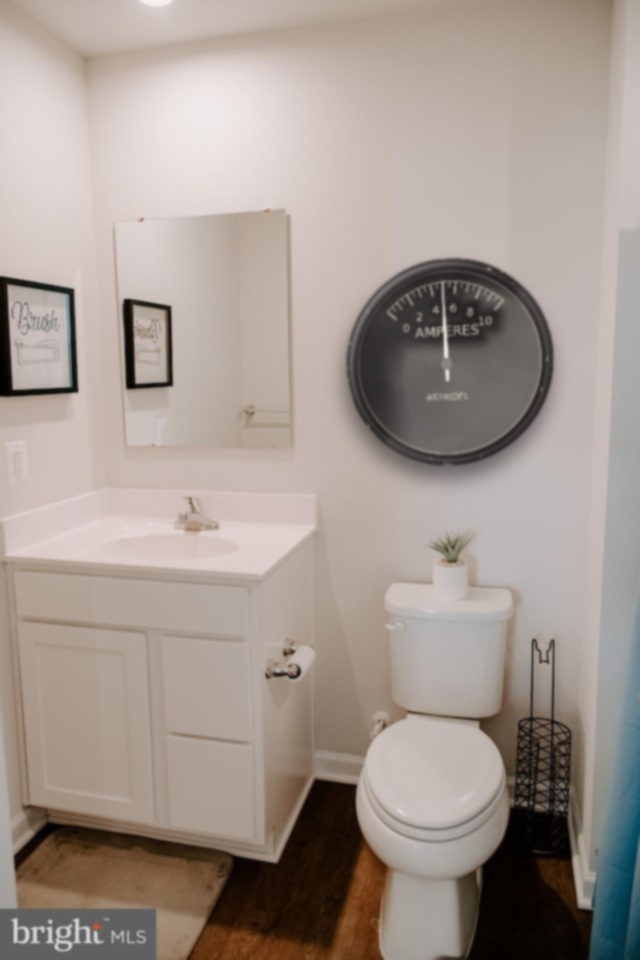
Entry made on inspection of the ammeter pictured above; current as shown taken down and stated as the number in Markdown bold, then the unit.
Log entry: **5** A
